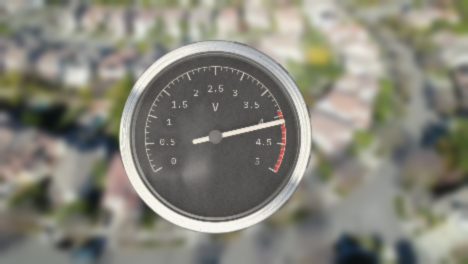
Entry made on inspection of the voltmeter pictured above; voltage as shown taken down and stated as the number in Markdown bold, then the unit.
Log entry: **4.1** V
